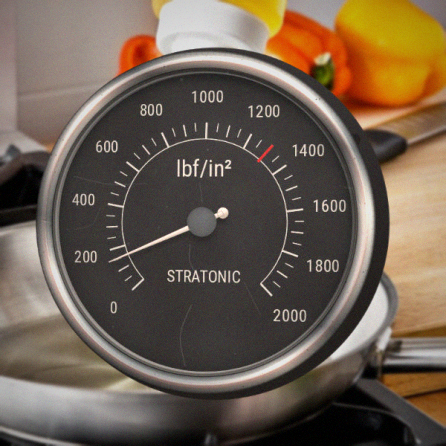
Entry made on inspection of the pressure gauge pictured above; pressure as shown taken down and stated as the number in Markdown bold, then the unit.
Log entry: **150** psi
